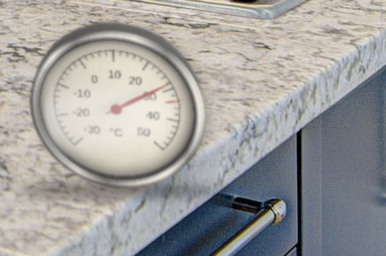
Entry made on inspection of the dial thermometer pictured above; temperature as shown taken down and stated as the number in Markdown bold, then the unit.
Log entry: **28** °C
